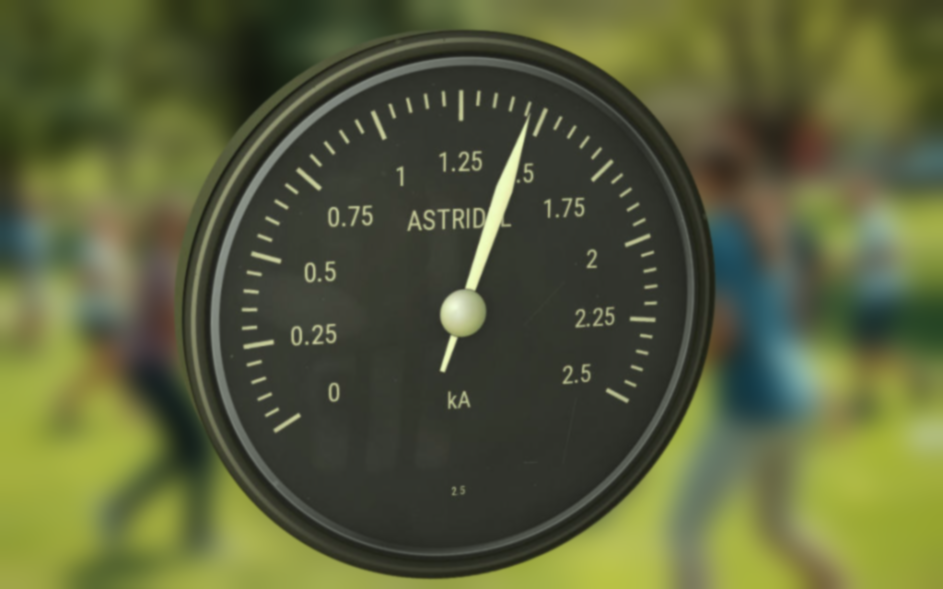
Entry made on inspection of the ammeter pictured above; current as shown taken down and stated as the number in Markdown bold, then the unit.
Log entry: **1.45** kA
